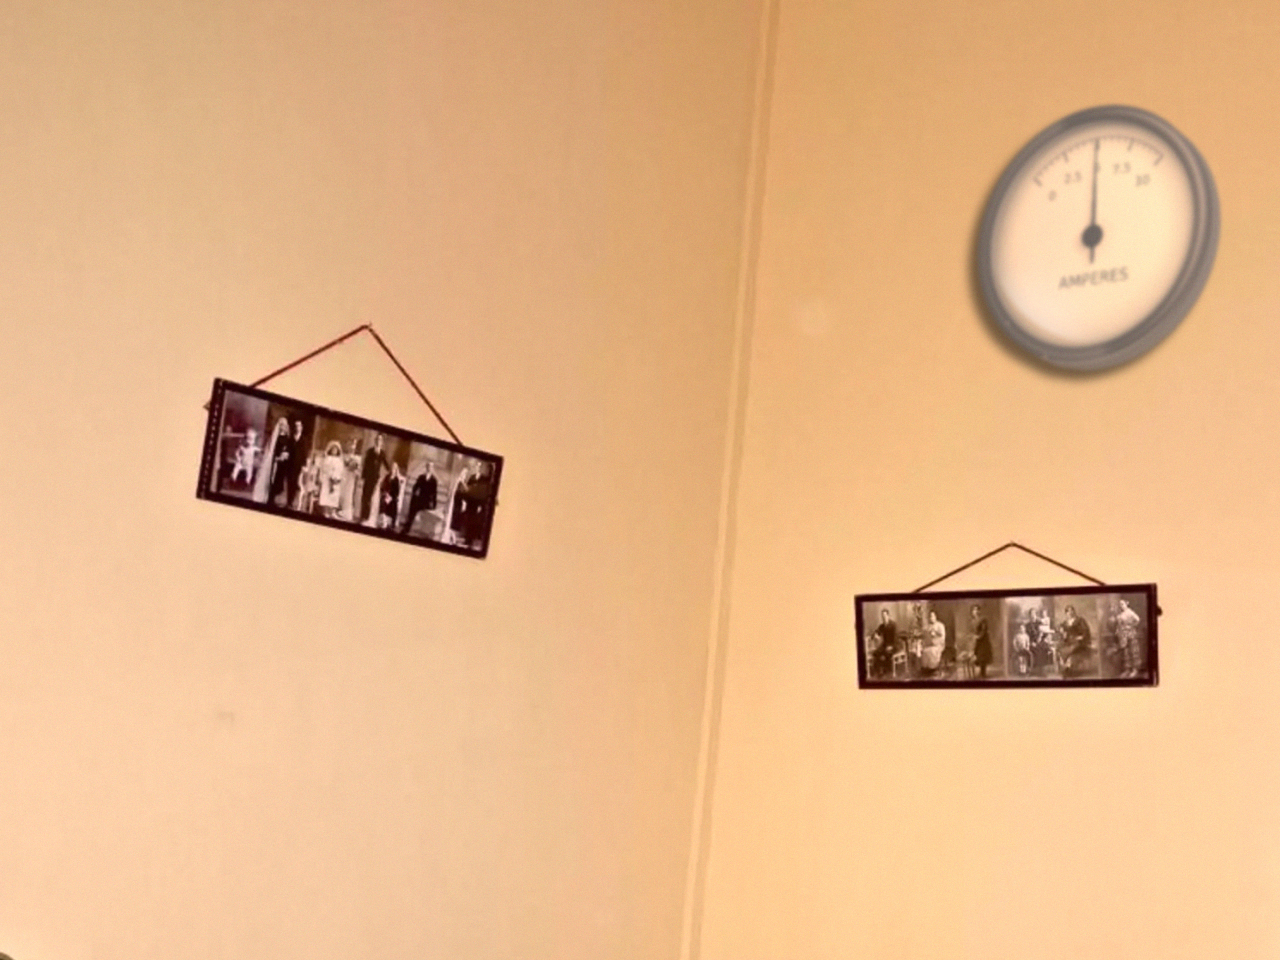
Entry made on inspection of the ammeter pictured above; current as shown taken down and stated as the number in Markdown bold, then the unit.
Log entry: **5** A
